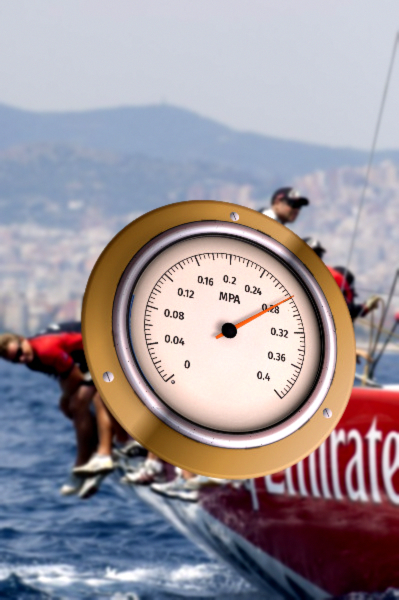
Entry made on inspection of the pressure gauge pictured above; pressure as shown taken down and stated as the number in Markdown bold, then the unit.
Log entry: **0.28** MPa
